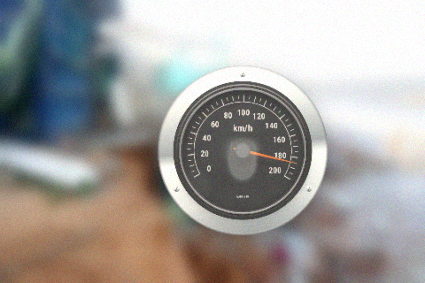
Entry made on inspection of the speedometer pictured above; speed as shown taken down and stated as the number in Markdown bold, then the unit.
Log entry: **185** km/h
